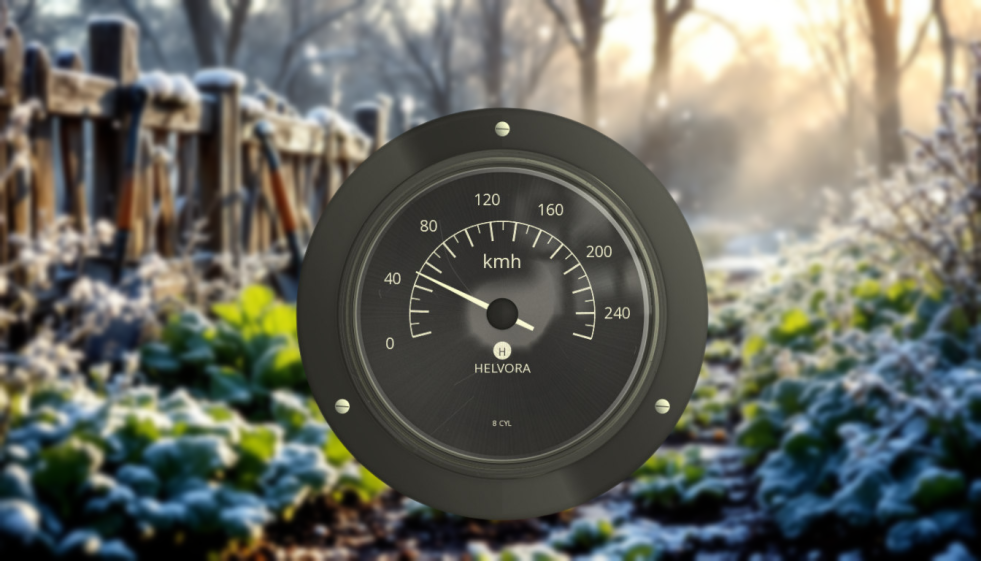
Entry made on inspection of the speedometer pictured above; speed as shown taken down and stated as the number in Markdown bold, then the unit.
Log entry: **50** km/h
